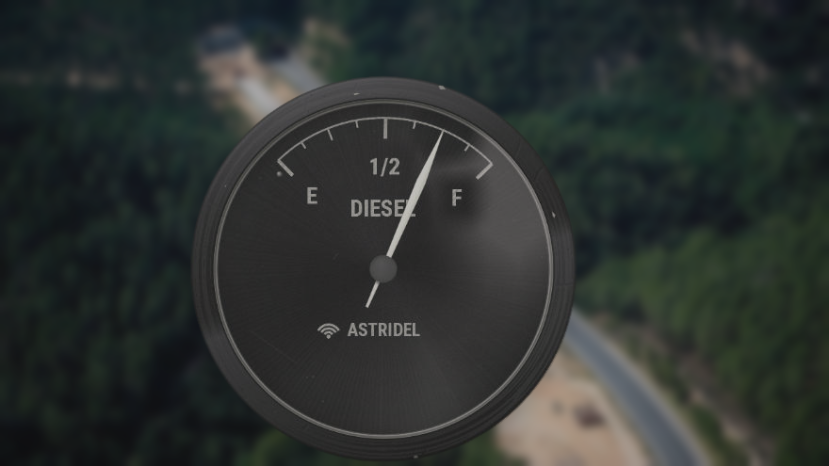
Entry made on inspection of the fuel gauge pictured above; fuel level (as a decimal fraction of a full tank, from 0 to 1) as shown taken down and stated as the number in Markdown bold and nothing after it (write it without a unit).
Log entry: **0.75**
